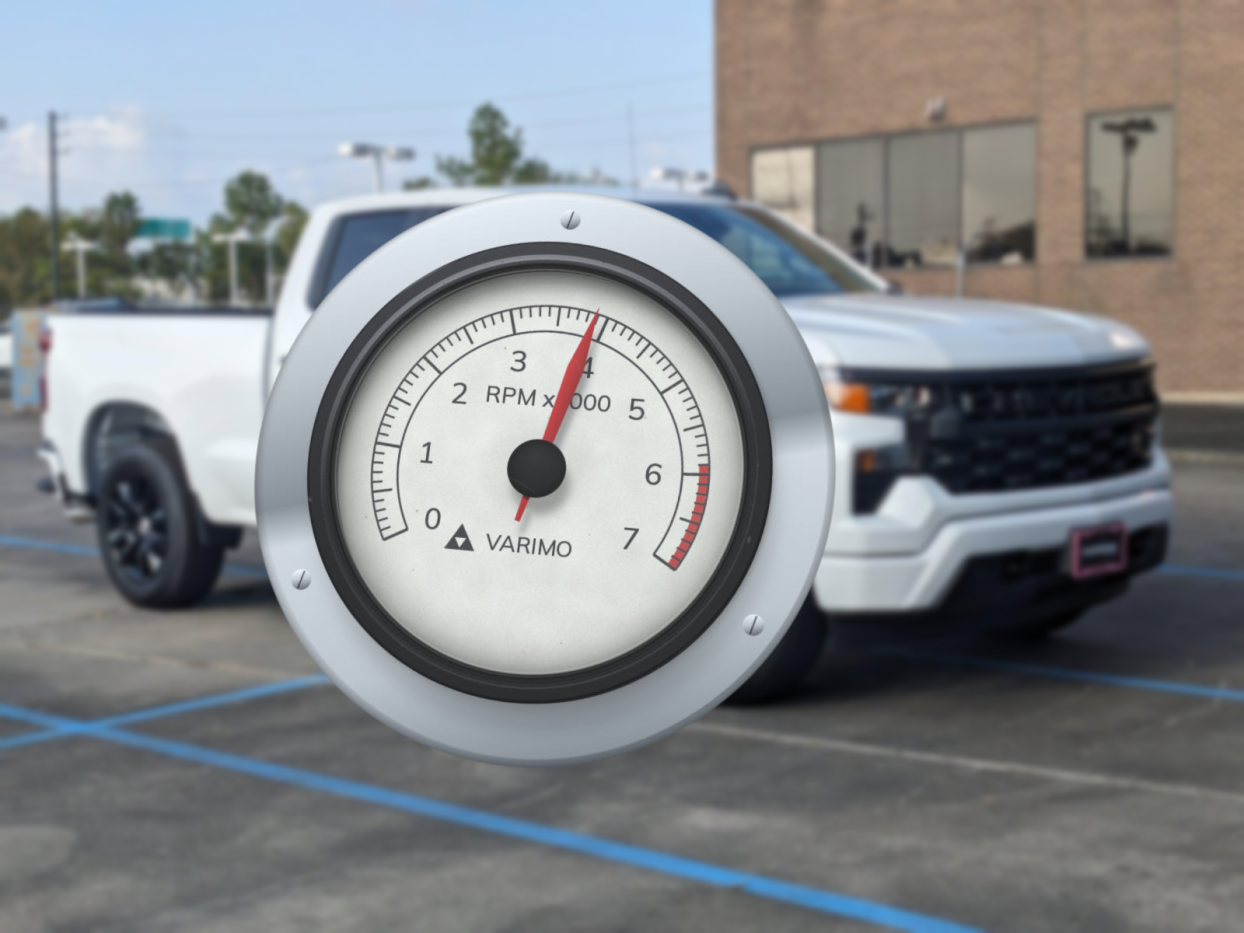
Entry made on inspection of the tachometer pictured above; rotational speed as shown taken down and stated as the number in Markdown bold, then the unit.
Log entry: **3900** rpm
